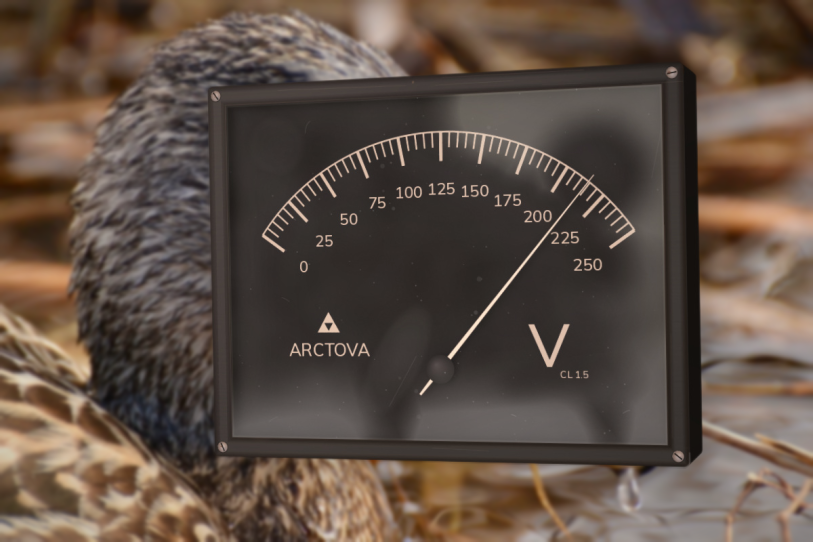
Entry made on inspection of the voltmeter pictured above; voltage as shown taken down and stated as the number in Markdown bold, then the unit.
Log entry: **215** V
